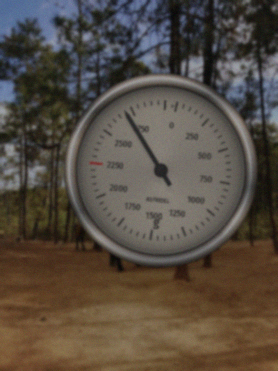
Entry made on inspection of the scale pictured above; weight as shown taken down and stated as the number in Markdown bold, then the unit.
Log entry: **2700** g
